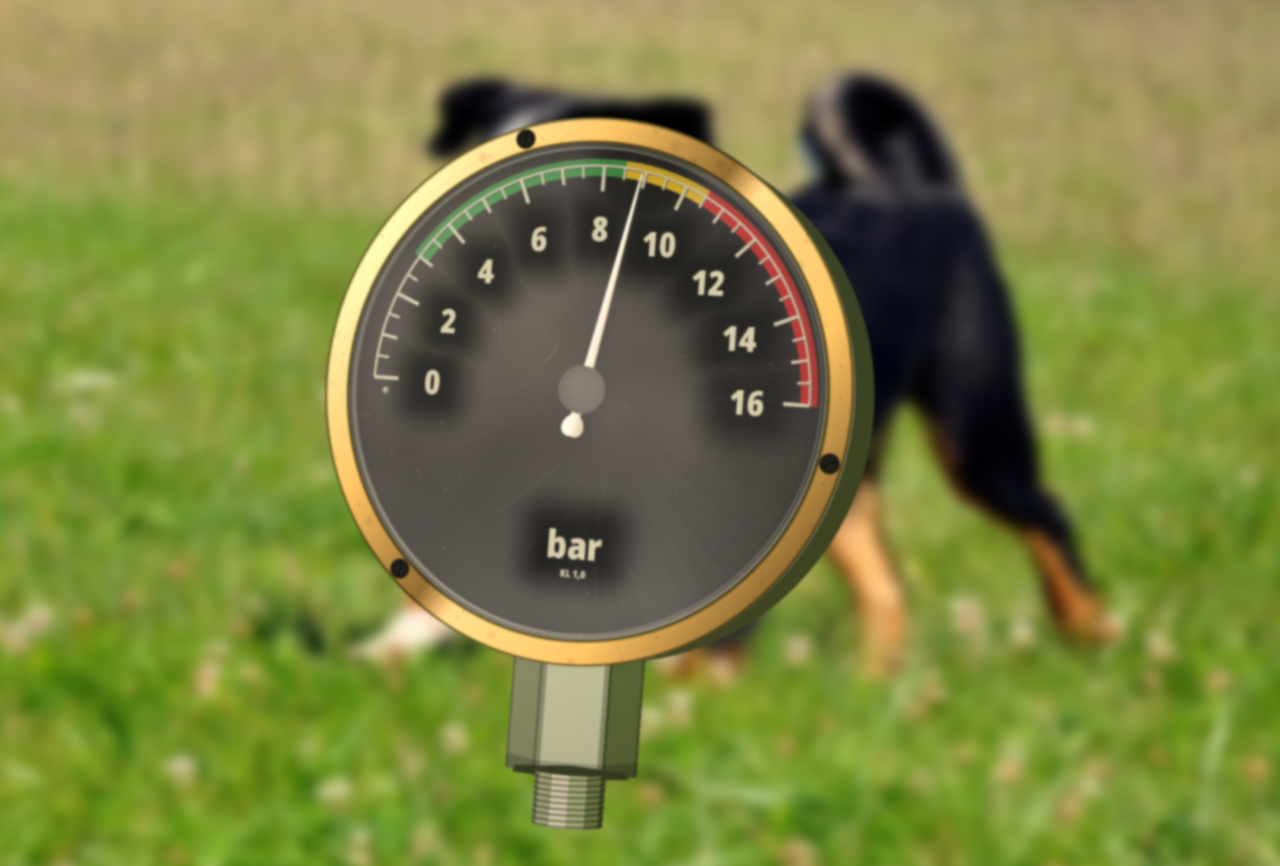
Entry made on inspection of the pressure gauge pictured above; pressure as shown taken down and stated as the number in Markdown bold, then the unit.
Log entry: **9** bar
